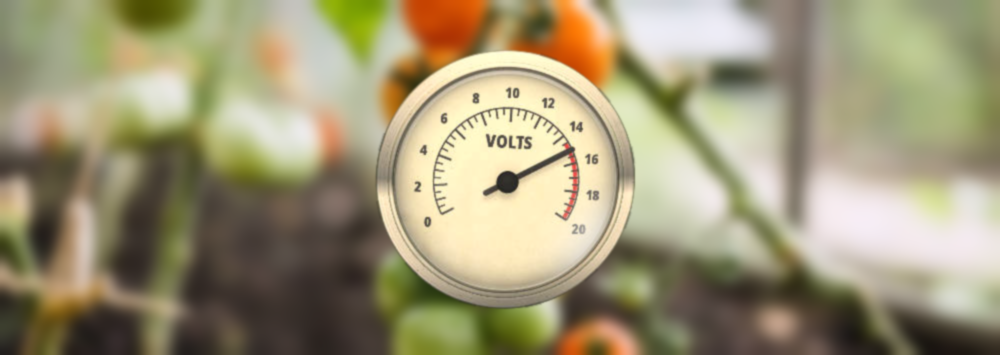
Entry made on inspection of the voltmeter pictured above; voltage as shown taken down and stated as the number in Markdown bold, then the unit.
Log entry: **15** V
